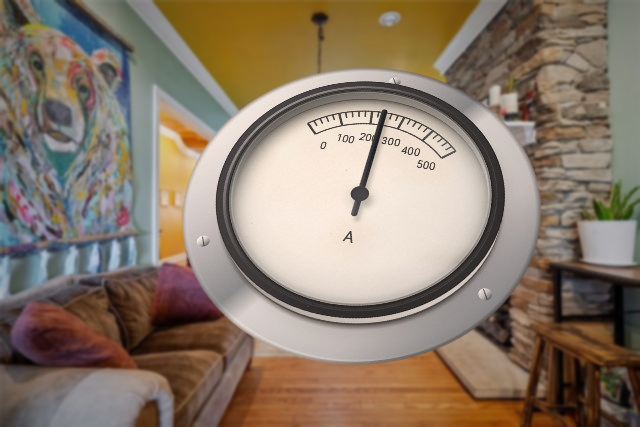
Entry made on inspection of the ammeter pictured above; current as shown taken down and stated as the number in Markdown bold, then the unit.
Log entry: **240** A
